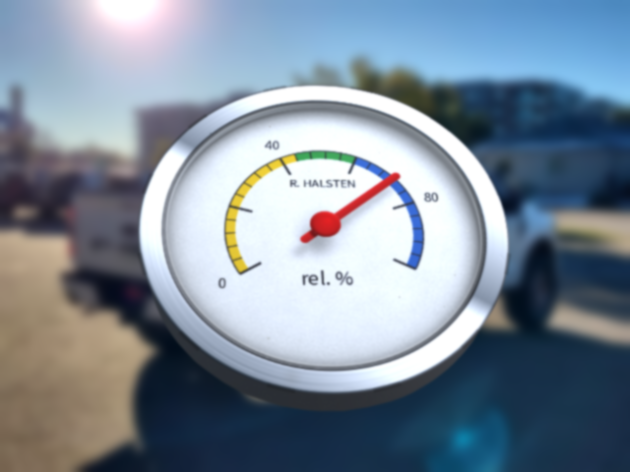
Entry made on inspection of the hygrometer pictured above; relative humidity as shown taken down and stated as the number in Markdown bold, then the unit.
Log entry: **72** %
